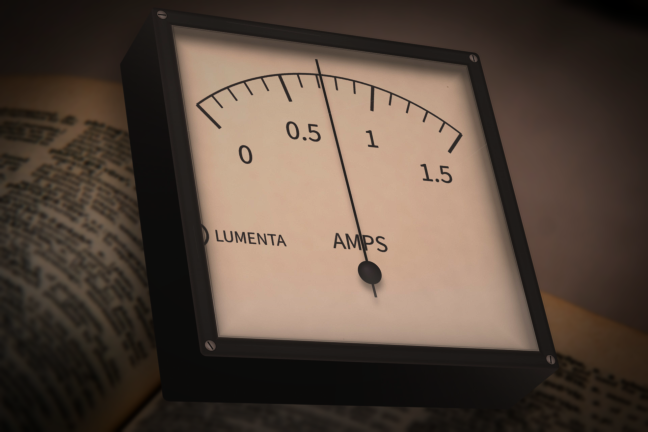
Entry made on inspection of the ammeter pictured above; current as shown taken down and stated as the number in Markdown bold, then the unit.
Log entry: **0.7** A
